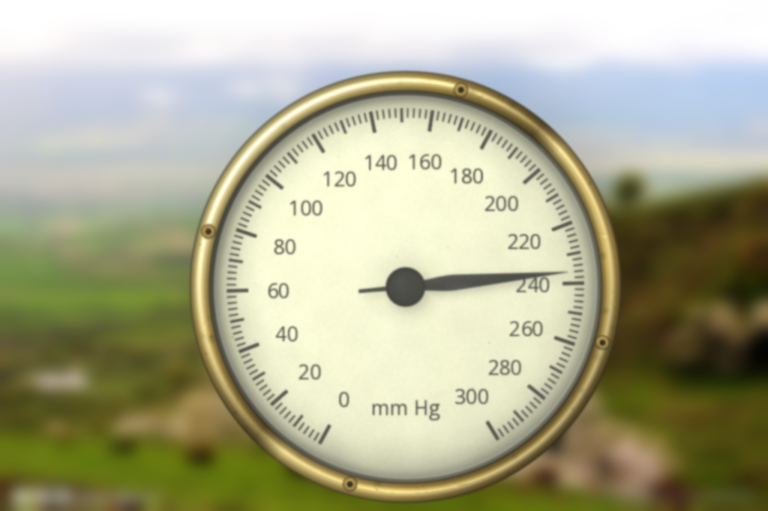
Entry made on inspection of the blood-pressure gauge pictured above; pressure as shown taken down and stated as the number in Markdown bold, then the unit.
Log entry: **236** mmHg
